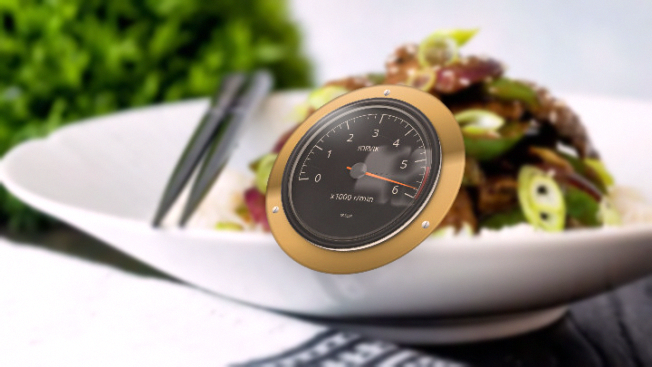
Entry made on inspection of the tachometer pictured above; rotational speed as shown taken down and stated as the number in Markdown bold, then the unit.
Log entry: **5800** rpm
